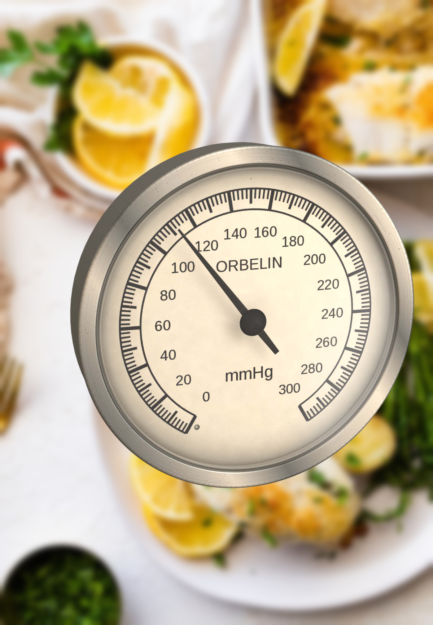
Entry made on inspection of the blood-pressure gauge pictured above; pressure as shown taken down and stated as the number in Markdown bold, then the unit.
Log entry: **112** mmHg
